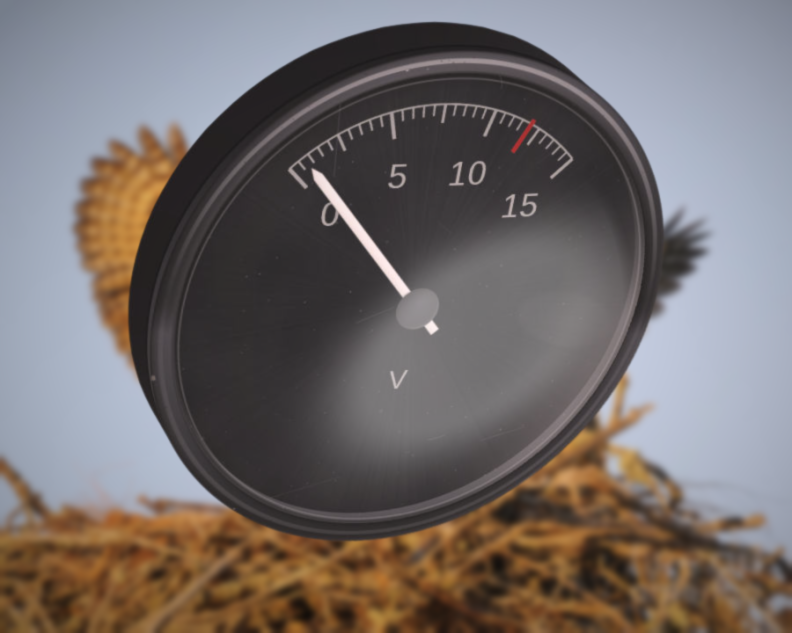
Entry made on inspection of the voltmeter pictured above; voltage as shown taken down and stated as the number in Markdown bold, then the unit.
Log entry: **0.75** V
